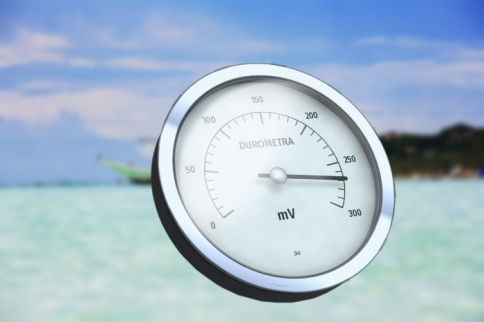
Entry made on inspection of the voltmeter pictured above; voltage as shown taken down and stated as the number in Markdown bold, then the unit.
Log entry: **270** mV
